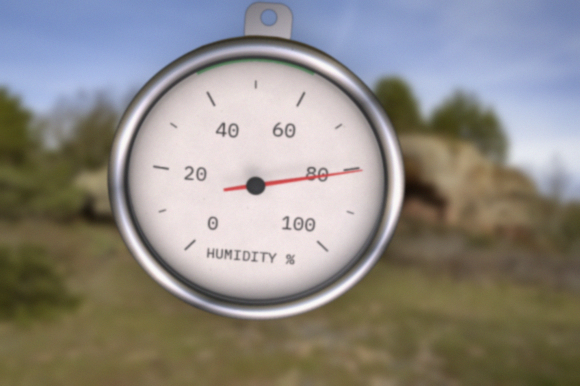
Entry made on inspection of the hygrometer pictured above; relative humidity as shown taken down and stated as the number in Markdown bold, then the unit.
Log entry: **80** %
